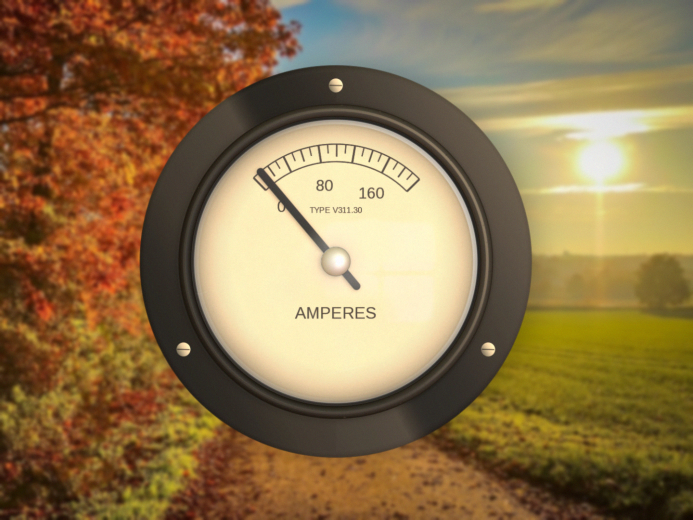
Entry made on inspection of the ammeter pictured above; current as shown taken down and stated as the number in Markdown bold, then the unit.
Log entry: **10** A
